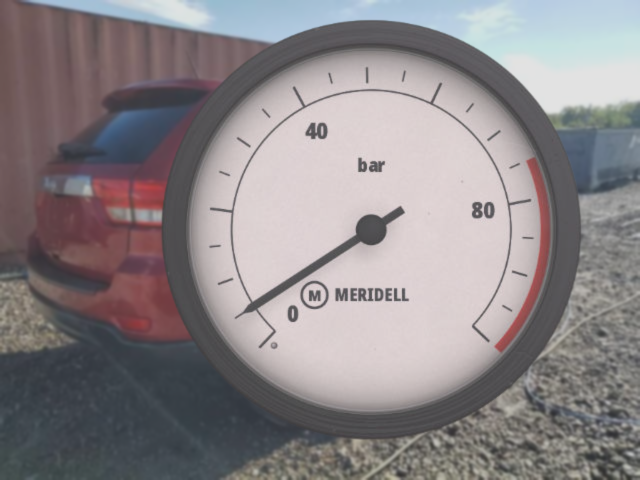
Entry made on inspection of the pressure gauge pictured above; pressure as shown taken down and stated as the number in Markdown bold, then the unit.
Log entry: **5** bar
